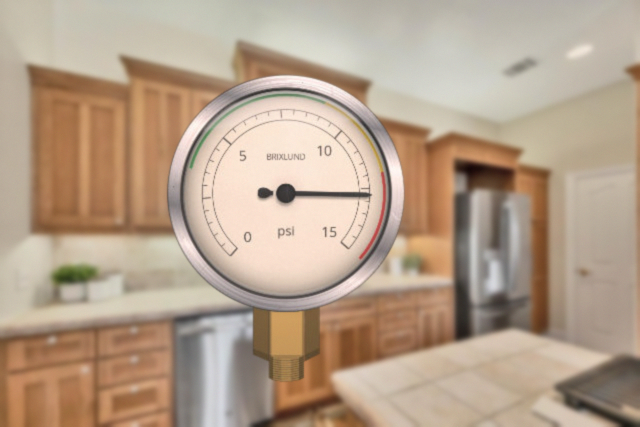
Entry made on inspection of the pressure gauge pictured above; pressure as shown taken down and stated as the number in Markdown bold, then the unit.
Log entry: **12.75** psi
